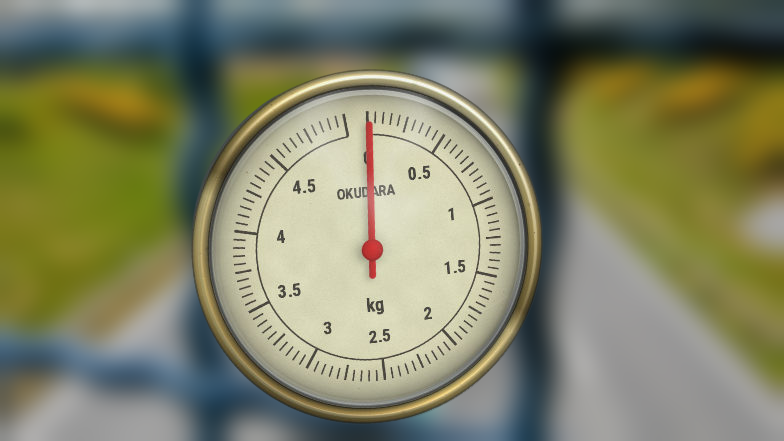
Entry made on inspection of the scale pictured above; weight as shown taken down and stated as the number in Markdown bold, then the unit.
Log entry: **0** kg
